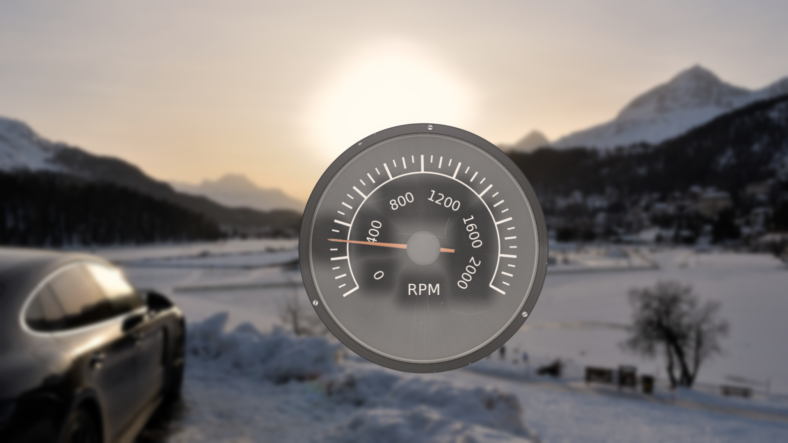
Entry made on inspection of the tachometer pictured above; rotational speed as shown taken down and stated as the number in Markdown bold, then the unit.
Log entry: **300** rpm
